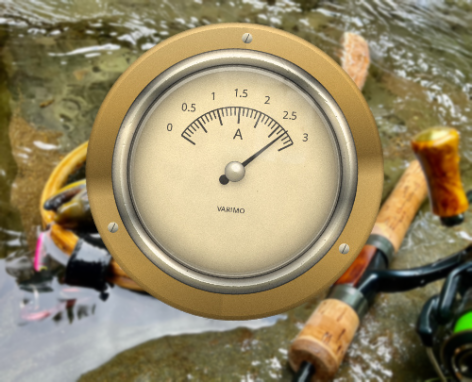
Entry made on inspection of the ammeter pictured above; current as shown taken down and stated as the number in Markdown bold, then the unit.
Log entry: **2.7** A
